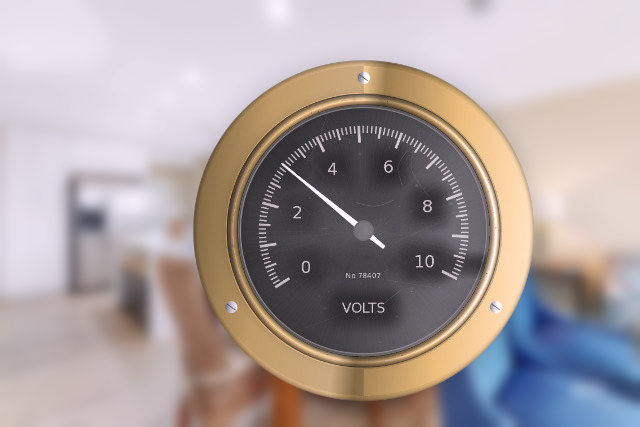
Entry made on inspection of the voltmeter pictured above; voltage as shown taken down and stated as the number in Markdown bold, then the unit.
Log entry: **3** V
